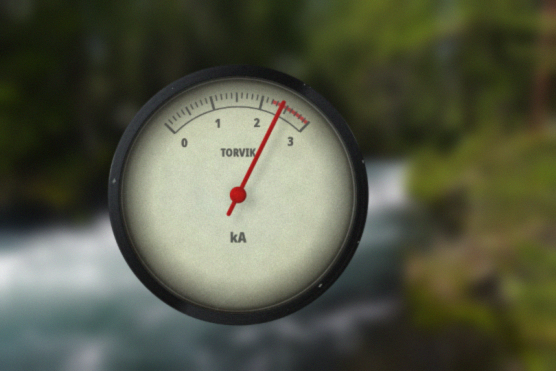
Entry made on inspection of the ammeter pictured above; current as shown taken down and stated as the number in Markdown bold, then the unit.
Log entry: **2.4** kA
